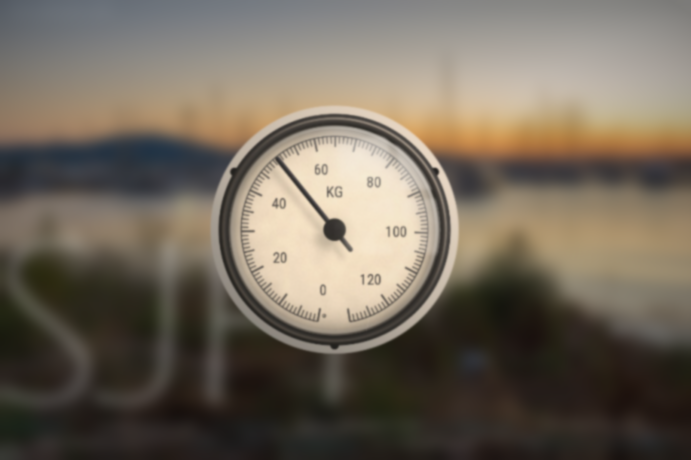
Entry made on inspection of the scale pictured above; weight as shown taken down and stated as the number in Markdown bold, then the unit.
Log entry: **50** kg
